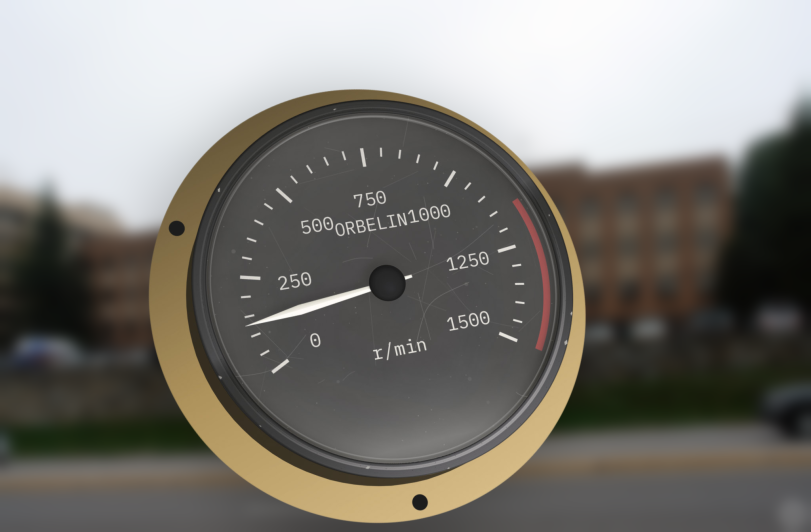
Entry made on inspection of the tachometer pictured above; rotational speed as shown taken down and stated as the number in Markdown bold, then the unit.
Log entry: **125** rpm
